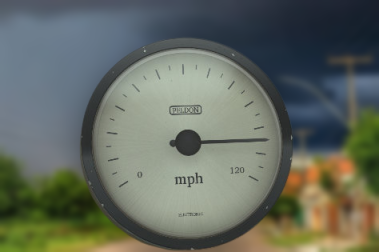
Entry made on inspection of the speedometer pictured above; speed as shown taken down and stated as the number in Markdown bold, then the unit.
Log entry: **105** mph
